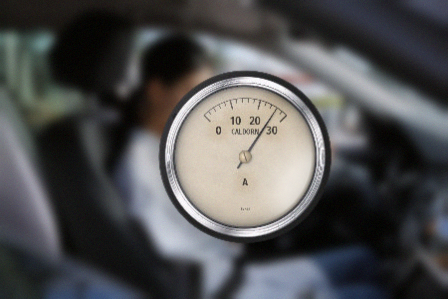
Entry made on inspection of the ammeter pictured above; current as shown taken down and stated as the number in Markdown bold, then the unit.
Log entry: **26** A
